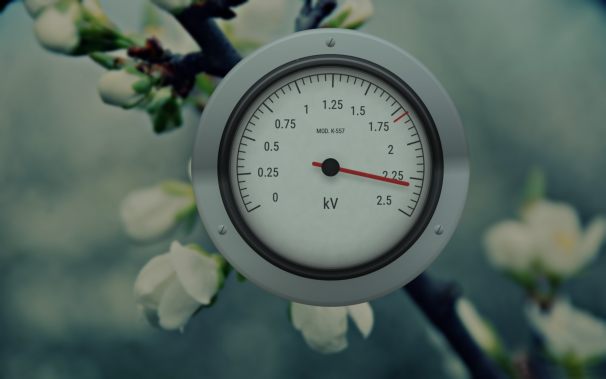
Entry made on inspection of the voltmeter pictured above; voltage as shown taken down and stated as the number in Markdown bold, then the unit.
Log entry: **2.3** kV
